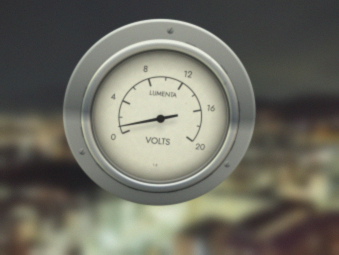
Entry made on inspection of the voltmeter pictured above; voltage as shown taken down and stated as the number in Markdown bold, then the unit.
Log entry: **1** V
